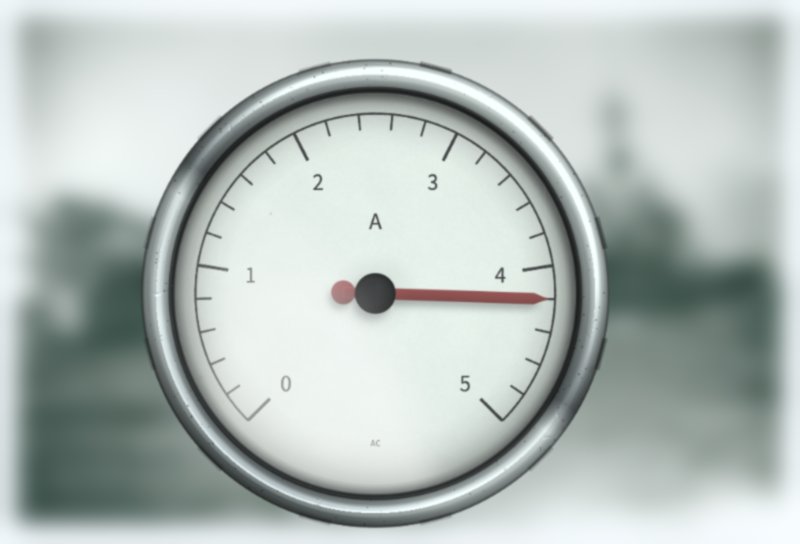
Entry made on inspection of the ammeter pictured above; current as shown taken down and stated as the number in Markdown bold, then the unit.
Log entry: **4.2** A
